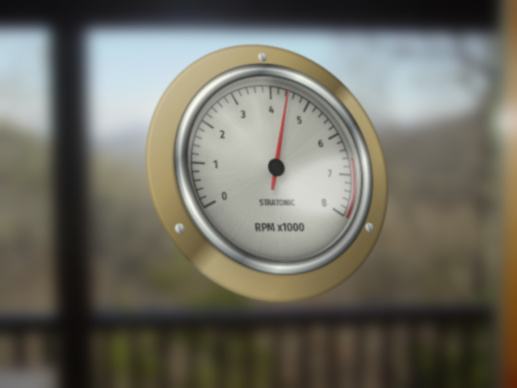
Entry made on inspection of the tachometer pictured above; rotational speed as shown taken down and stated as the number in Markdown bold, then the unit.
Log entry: **4400** rpm
